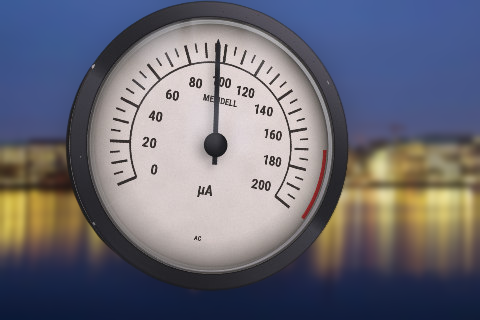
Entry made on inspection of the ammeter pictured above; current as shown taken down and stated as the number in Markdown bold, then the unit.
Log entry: **95** µA
